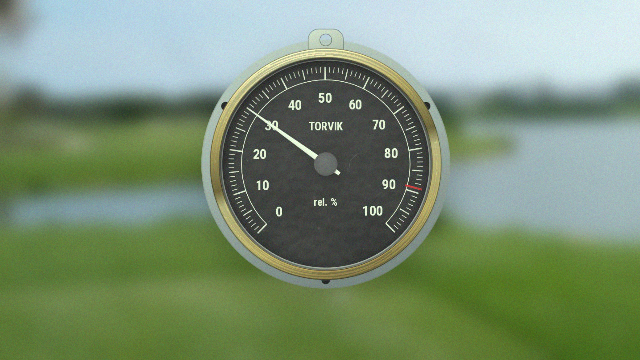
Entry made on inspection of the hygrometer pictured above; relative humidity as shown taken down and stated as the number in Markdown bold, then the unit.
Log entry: **30** %
